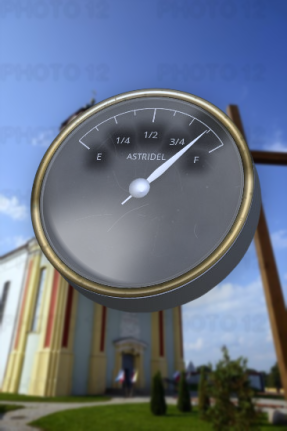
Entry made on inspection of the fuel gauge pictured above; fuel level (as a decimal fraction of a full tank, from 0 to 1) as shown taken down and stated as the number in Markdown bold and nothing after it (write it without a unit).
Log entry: **0.875**
